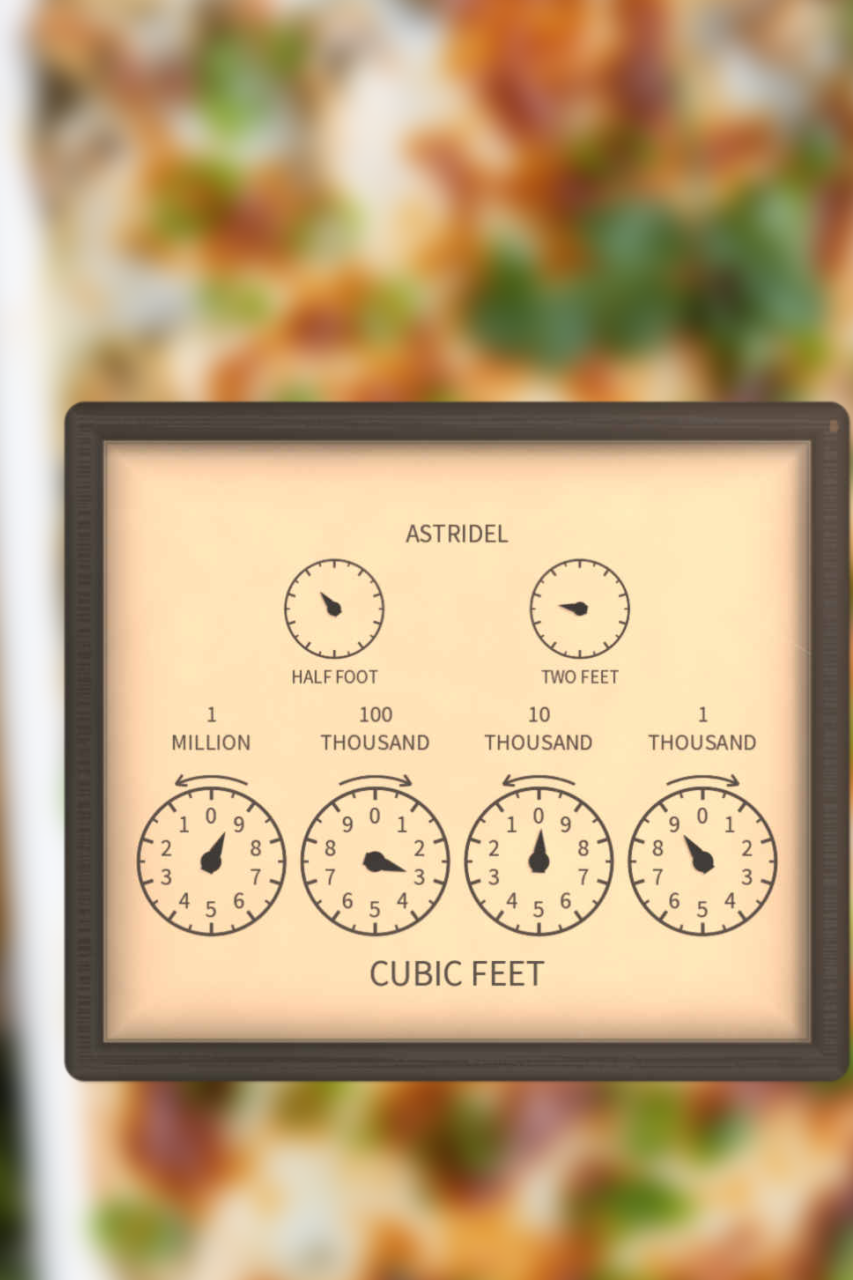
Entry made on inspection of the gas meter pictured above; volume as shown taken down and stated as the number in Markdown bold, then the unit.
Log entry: **929900** ft³
